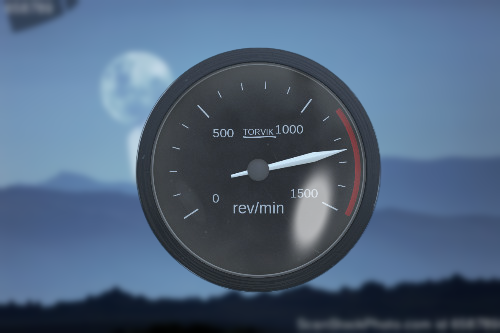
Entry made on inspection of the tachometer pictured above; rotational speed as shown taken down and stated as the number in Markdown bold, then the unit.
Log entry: **1250** rpm
